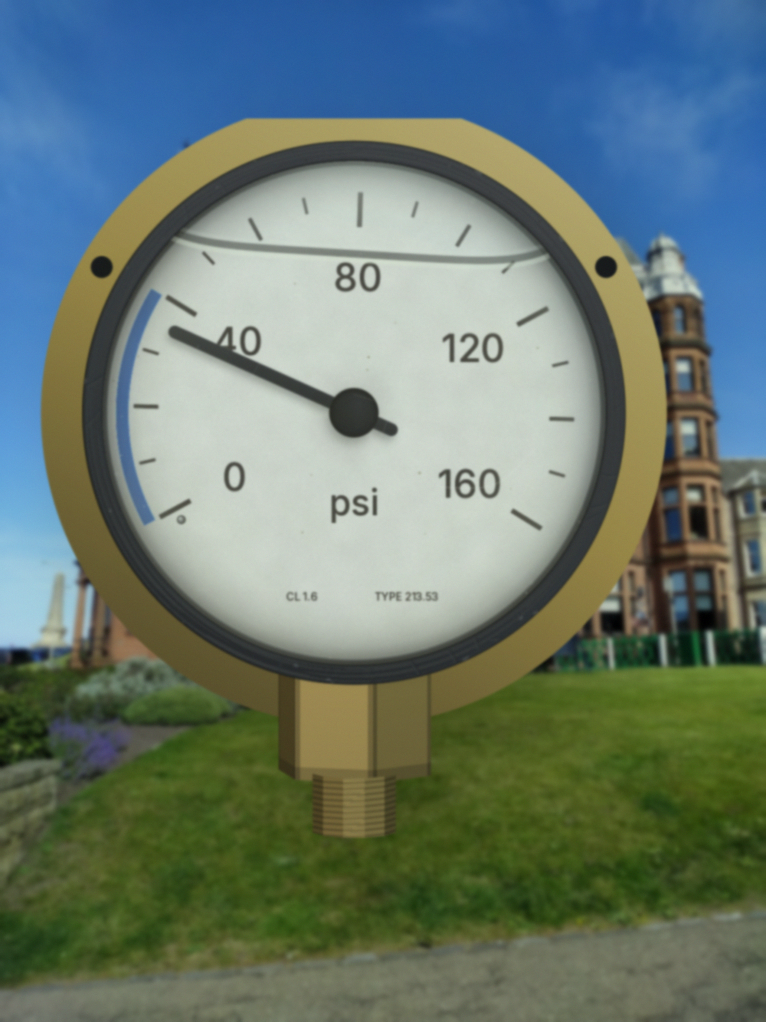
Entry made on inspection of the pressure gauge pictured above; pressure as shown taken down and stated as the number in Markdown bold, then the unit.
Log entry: **35** psi
